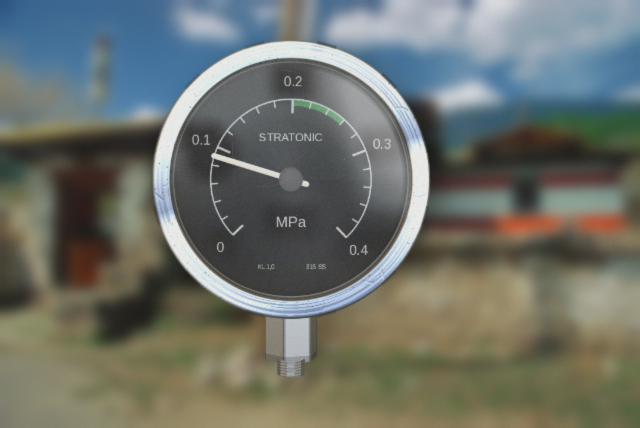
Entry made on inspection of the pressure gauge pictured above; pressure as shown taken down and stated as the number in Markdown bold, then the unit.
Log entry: **0.09** MPa
